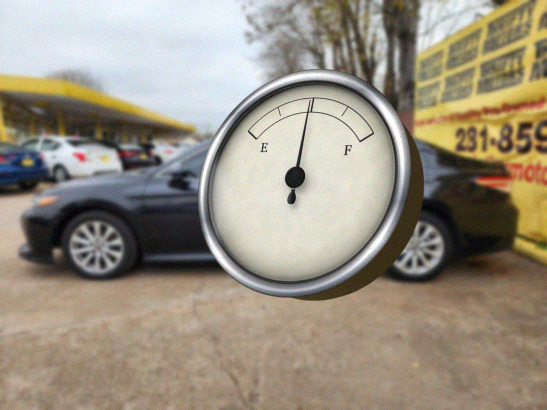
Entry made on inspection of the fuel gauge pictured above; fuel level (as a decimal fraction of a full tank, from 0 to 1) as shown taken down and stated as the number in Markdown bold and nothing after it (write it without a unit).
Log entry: **0.5**
